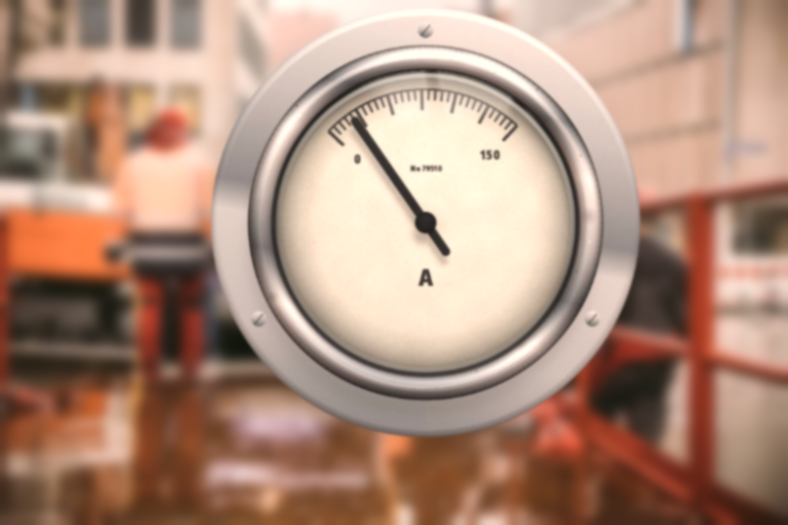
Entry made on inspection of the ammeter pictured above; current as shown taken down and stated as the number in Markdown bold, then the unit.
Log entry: **20** A
